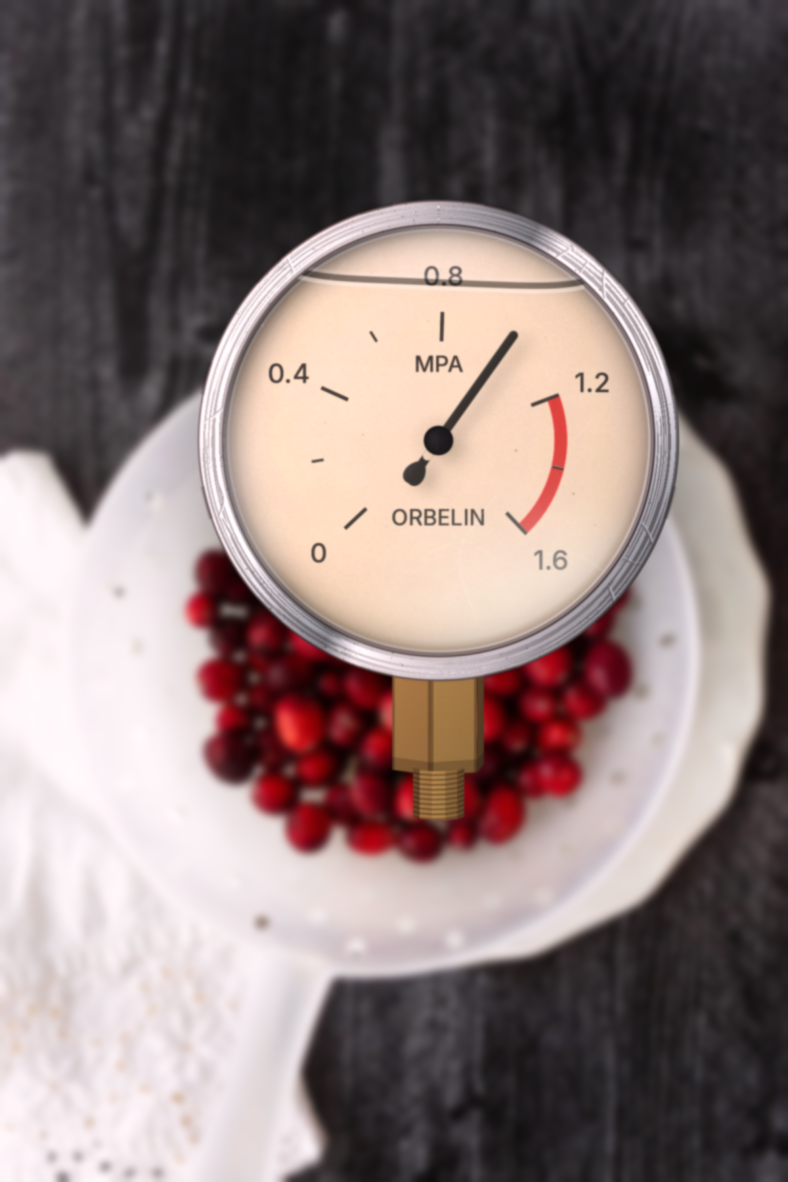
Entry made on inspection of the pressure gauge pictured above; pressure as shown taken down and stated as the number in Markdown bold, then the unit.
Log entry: **1** MPa
